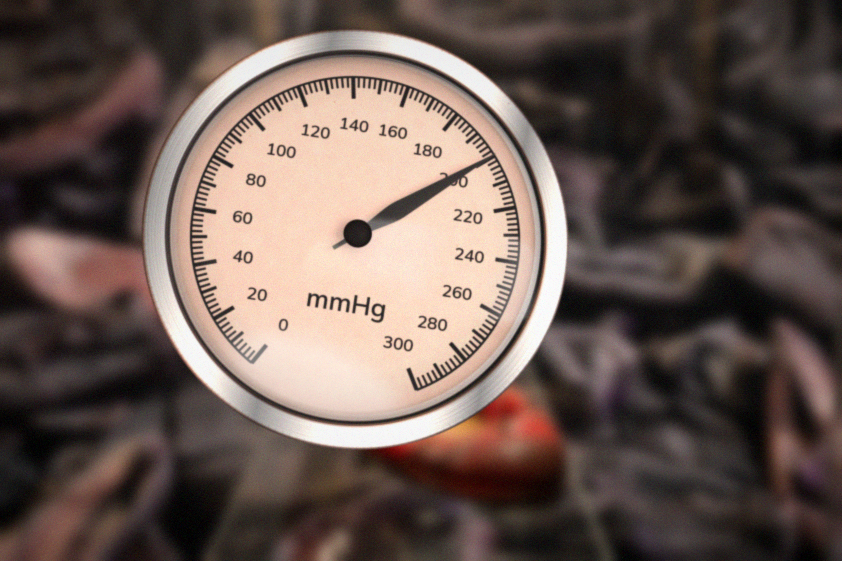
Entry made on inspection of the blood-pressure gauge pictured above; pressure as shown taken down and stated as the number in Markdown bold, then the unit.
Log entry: **200** mmHg
